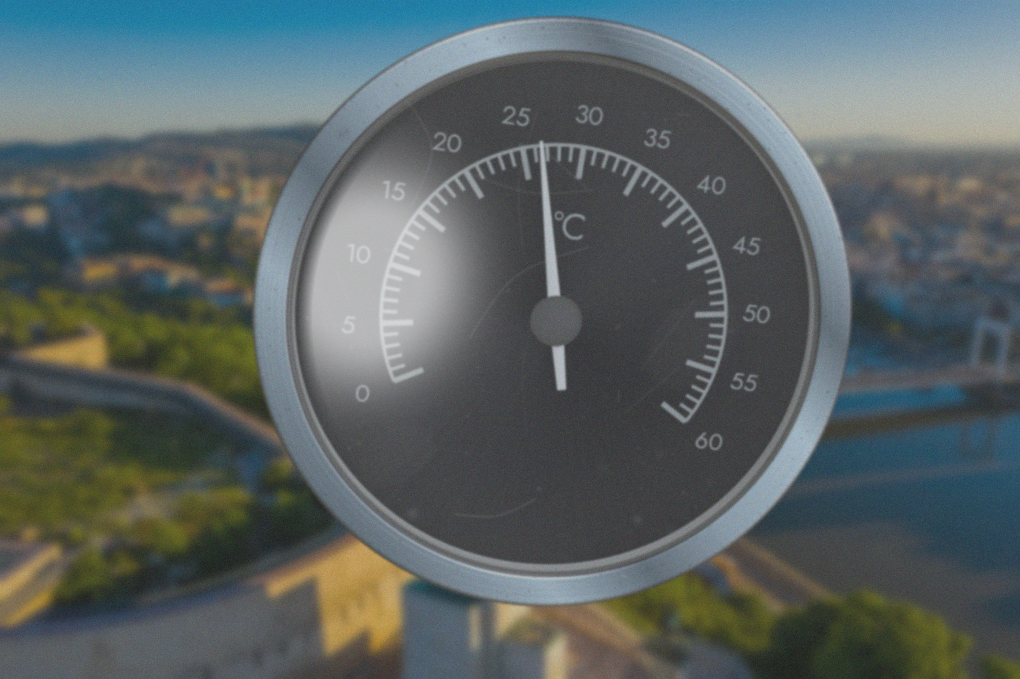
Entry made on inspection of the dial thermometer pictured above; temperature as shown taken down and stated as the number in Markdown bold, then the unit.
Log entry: **26.5** °C
